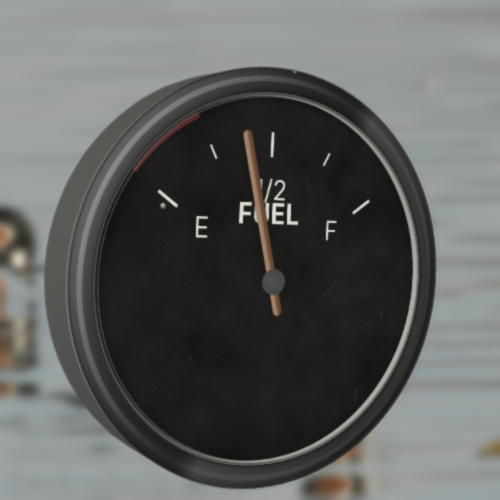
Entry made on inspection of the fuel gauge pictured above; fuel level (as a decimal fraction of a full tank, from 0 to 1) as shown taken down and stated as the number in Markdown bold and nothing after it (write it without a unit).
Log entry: **0.375**
